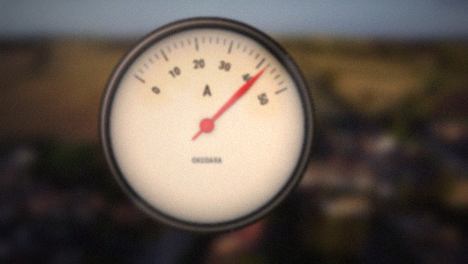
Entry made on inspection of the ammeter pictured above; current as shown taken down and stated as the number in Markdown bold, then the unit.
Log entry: **42** A
